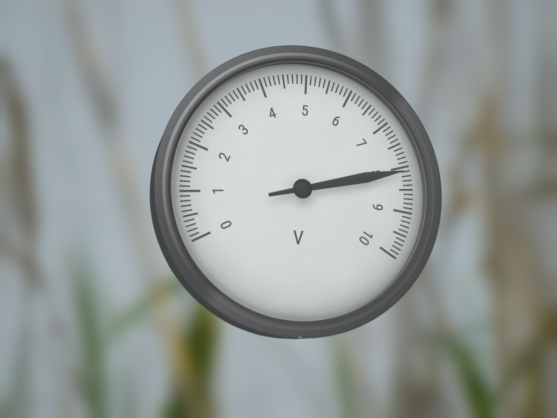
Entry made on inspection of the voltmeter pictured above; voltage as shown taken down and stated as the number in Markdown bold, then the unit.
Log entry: **8.1** V
